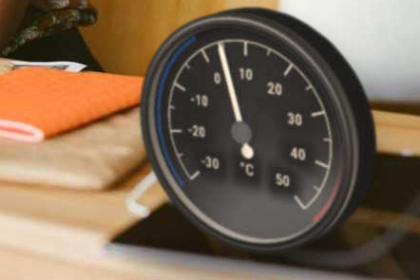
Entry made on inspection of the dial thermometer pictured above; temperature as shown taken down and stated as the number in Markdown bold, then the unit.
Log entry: **5** °C
